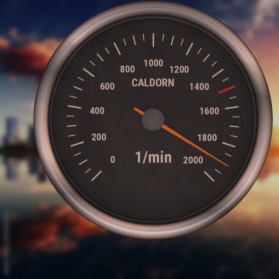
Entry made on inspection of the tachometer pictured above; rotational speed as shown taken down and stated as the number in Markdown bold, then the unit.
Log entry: **1900** rpm
